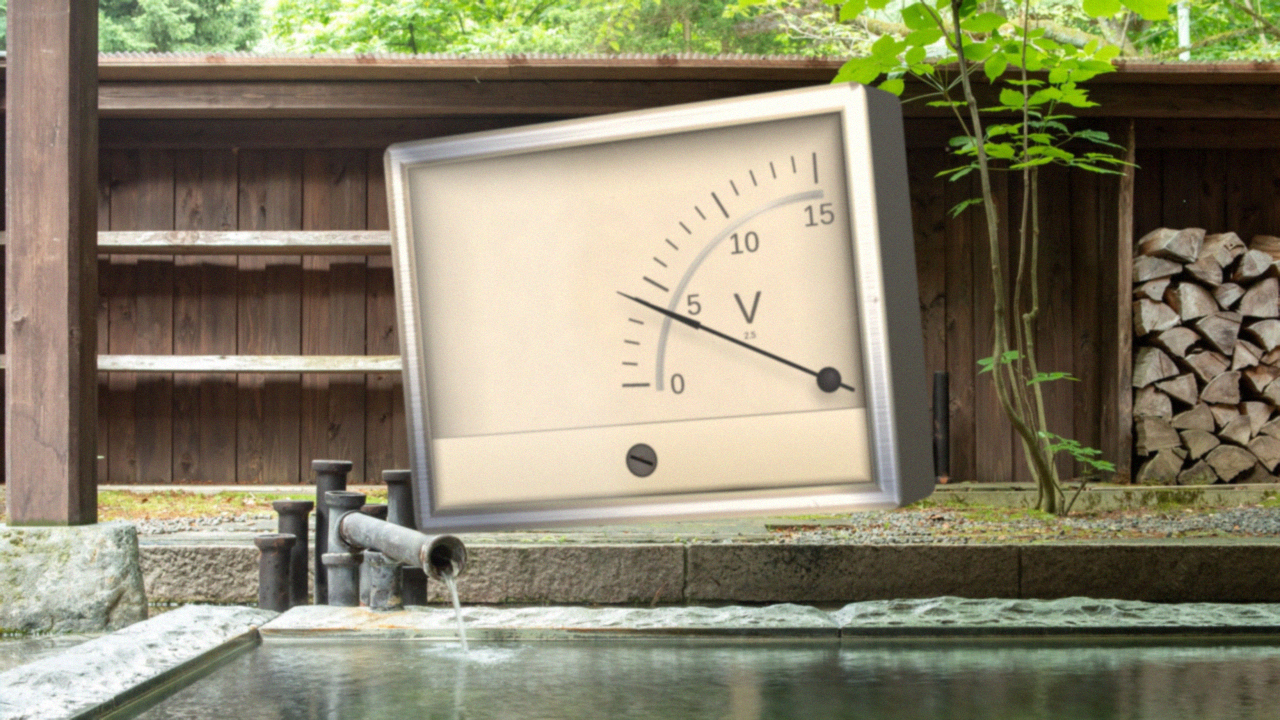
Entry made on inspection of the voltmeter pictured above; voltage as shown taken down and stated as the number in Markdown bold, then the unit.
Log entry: **4** V
